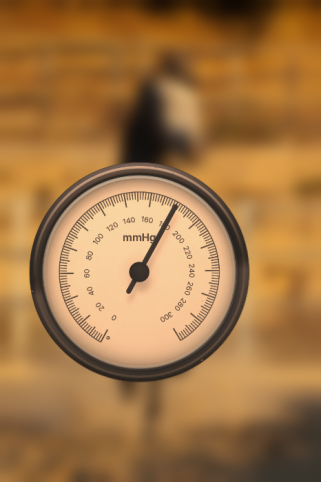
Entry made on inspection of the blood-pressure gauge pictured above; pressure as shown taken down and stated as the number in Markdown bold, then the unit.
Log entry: **180** mmHg
